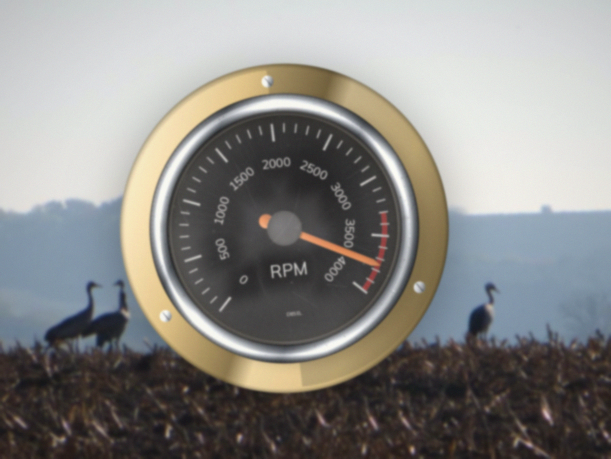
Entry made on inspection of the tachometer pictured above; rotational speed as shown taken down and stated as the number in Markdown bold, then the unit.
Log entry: **3750** rpm
